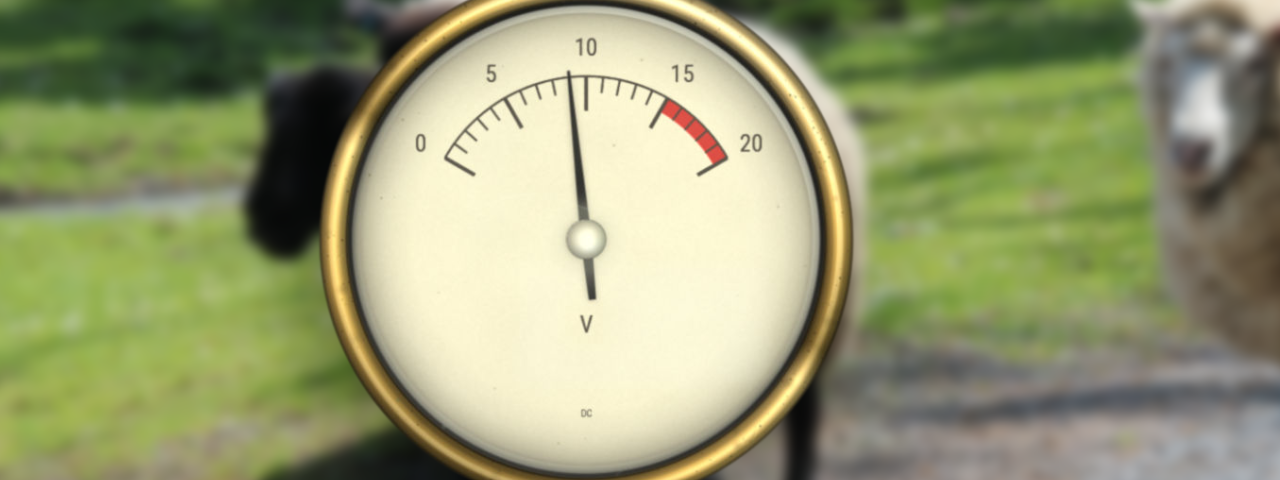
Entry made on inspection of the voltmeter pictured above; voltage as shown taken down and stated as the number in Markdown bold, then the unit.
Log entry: **9** V
